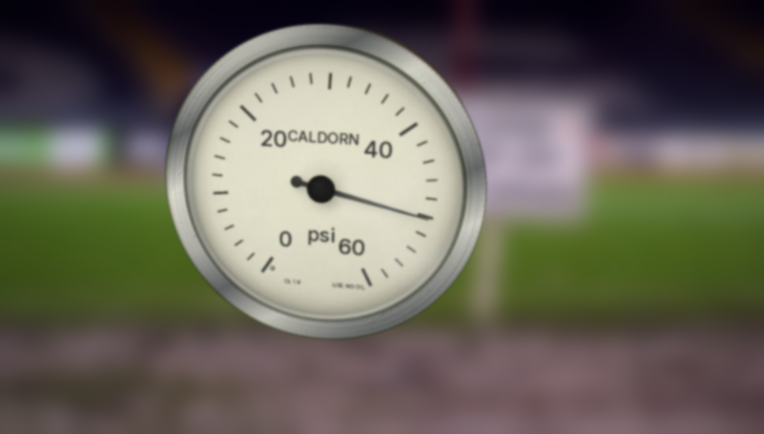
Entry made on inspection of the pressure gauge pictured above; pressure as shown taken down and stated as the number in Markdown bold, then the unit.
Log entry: **50** psi
